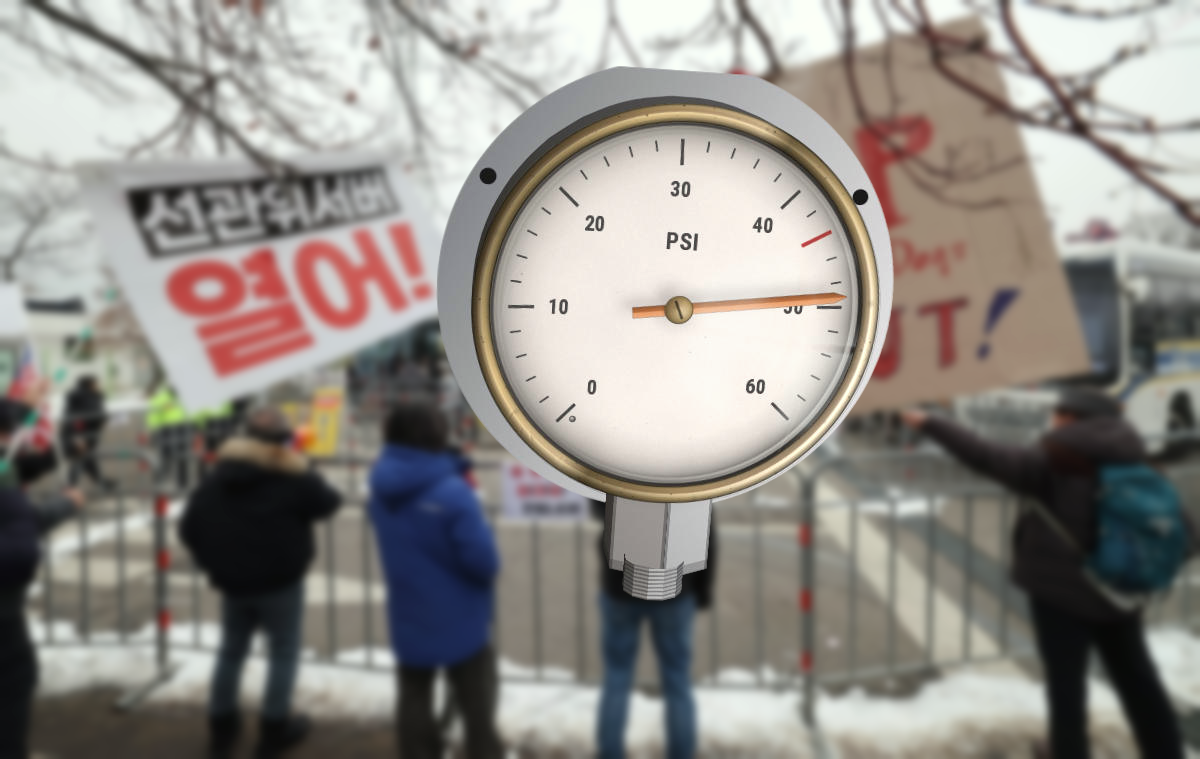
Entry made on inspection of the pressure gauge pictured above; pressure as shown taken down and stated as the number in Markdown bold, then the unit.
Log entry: **49** psi
